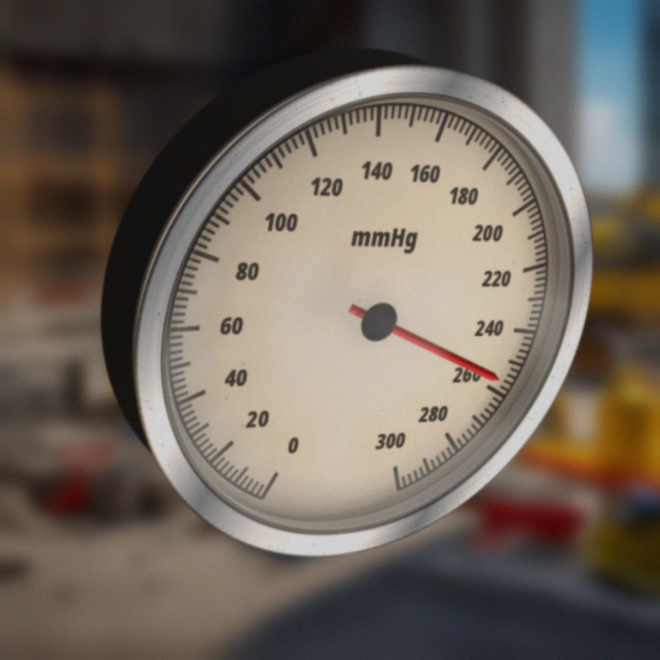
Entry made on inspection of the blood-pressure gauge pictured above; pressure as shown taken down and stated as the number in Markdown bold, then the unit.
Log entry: **256** mmHg
